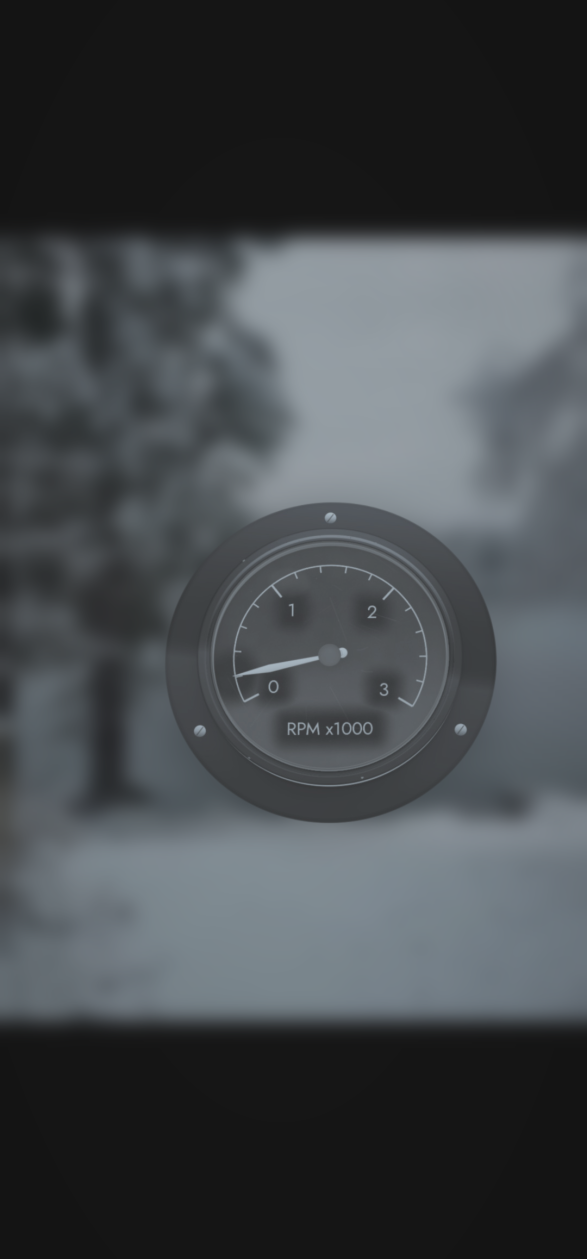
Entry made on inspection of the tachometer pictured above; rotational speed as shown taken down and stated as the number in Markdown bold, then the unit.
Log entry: **200** rpm
